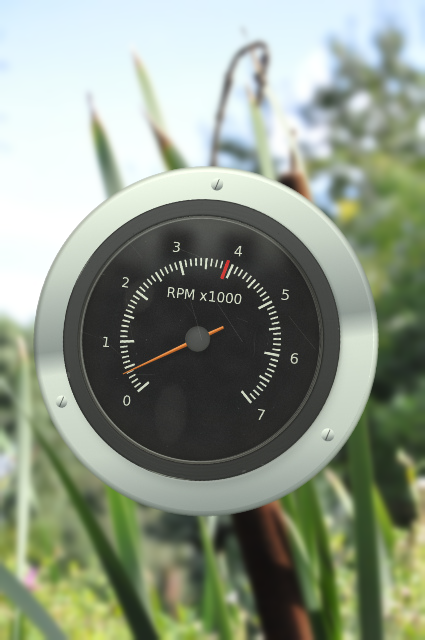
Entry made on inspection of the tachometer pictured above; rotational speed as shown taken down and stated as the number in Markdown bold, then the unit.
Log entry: **400** rpm
